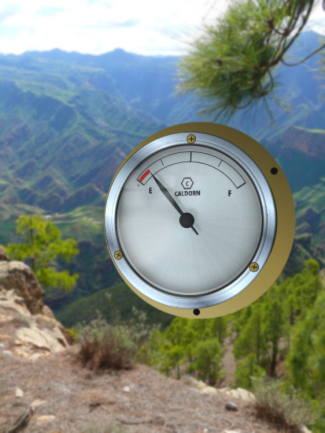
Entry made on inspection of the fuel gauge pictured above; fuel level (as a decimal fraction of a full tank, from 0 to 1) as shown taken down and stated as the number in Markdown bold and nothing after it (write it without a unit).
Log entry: **0.125**
